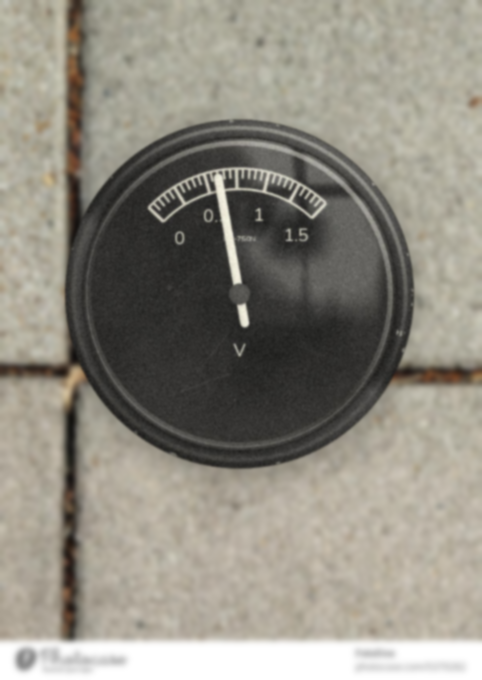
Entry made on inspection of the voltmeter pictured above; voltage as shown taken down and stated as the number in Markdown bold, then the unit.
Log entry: **0.6** V
